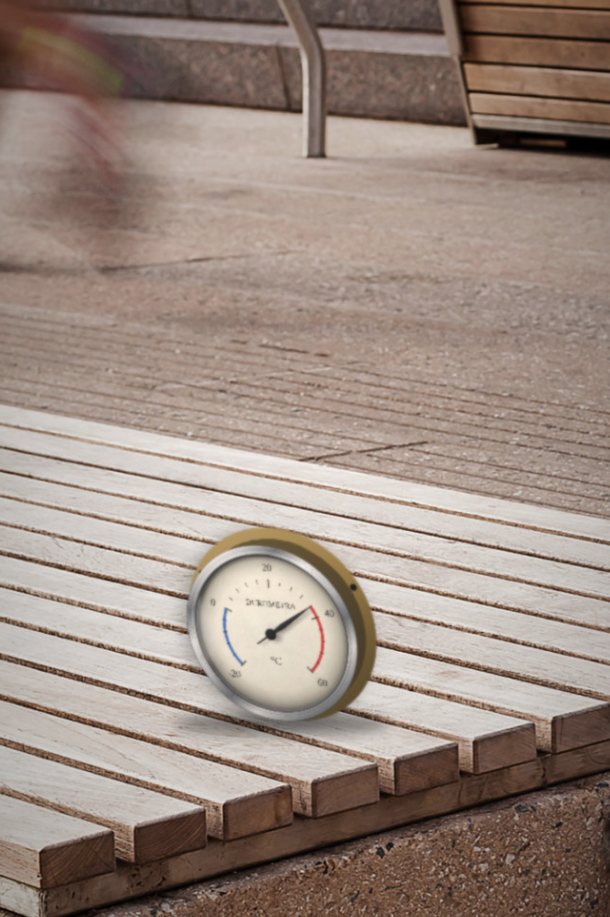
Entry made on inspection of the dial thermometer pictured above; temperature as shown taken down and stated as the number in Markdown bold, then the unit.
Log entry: **36** °C
